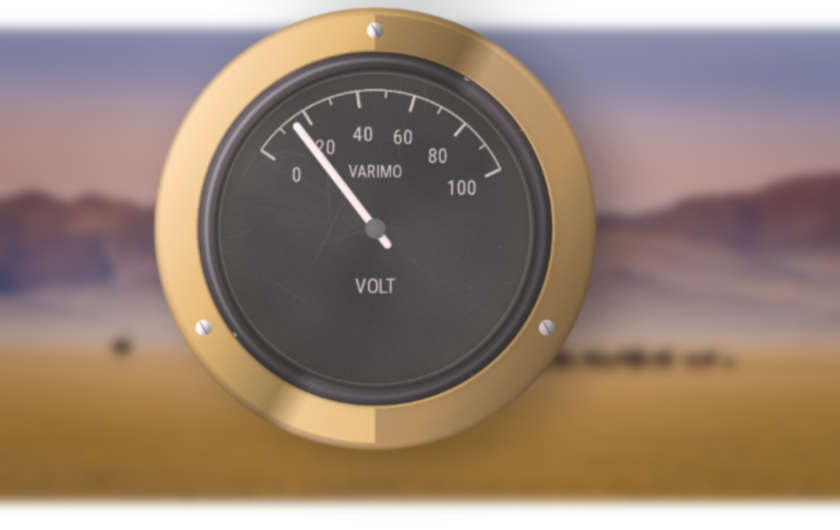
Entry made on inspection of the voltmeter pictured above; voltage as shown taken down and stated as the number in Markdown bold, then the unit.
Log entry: **15** V
